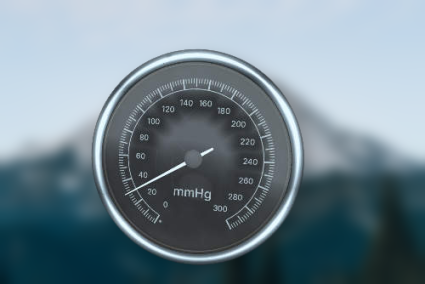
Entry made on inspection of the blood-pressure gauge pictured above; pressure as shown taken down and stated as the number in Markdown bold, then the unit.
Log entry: **30** mmHg
